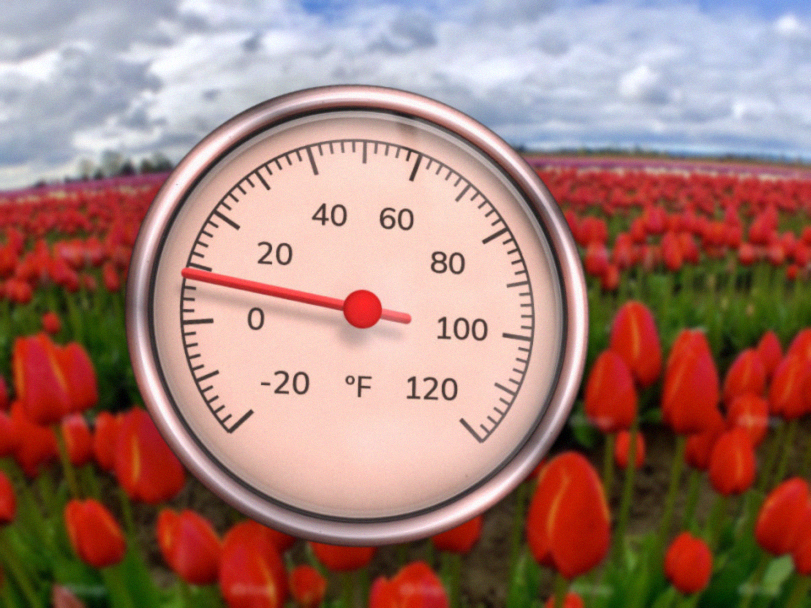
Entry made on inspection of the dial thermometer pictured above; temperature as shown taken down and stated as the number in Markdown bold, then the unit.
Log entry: **8** °F
